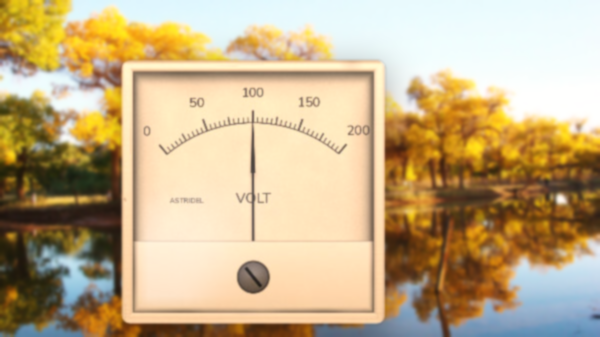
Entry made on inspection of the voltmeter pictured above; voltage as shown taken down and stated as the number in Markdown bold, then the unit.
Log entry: **100** V
